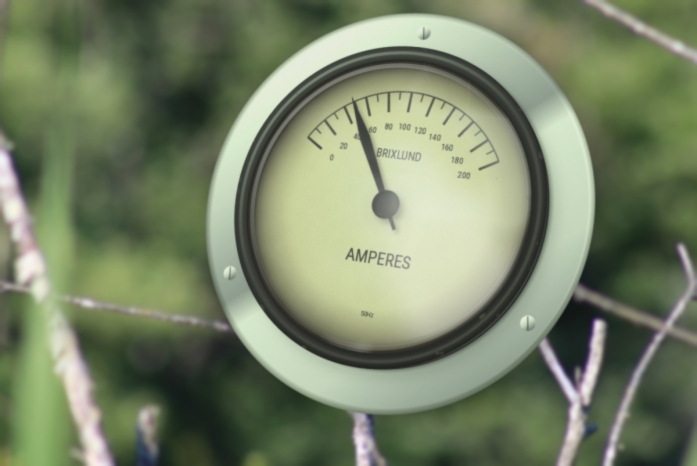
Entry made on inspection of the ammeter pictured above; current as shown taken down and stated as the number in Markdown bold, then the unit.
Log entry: **50** A
